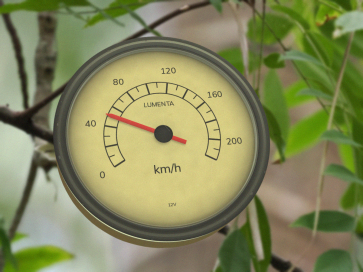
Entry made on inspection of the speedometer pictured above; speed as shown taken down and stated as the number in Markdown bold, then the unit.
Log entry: **50** km/h
